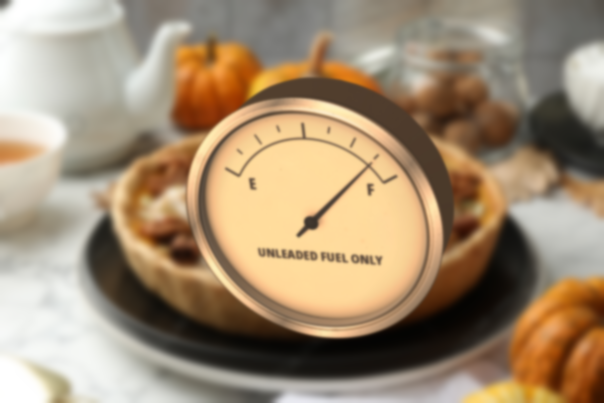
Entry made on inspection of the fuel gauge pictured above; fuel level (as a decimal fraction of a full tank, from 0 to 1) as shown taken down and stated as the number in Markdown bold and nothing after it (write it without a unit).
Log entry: **0.875**
